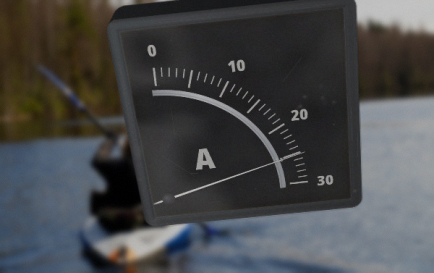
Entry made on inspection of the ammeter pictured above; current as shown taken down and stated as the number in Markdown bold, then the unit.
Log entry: **25** A
